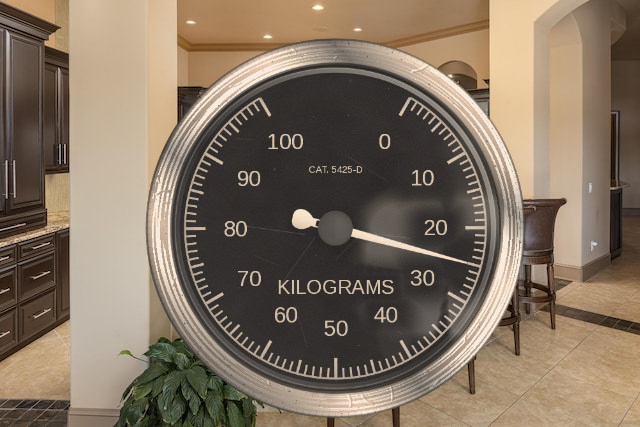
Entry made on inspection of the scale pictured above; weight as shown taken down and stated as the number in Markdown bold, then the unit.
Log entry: **25** kg
